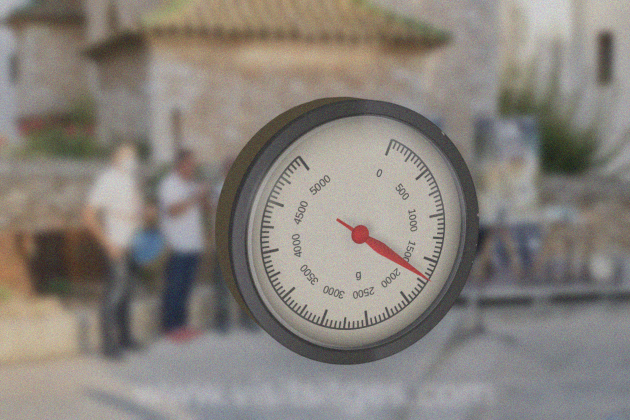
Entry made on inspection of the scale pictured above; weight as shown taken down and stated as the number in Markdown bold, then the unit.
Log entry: **1700** g
